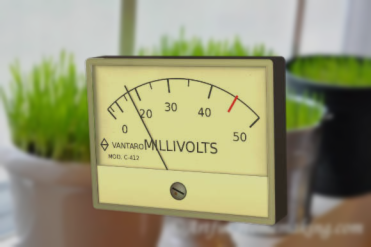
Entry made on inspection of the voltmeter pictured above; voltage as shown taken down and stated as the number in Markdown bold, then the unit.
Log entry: **17.5** mV
